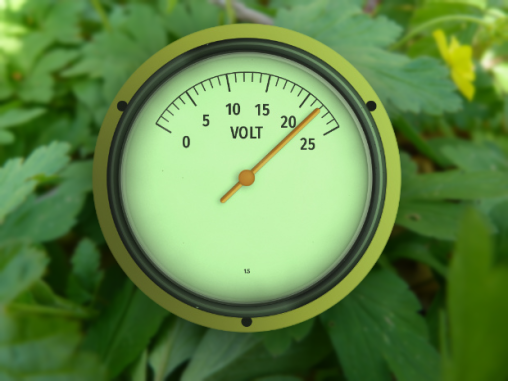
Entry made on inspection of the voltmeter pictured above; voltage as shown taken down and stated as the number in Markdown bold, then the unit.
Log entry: **22** V
